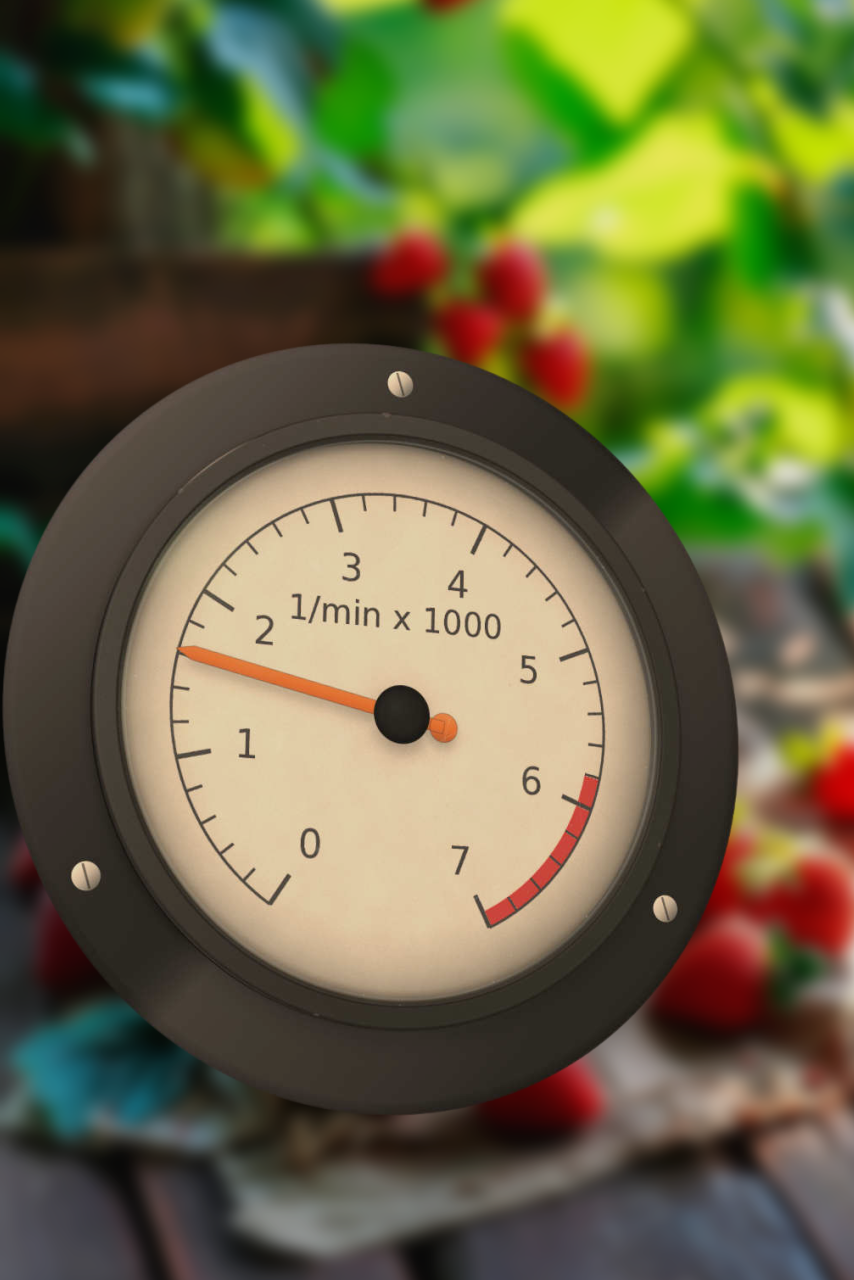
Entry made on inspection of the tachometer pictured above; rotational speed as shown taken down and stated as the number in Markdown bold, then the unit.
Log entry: **1600** rpm
